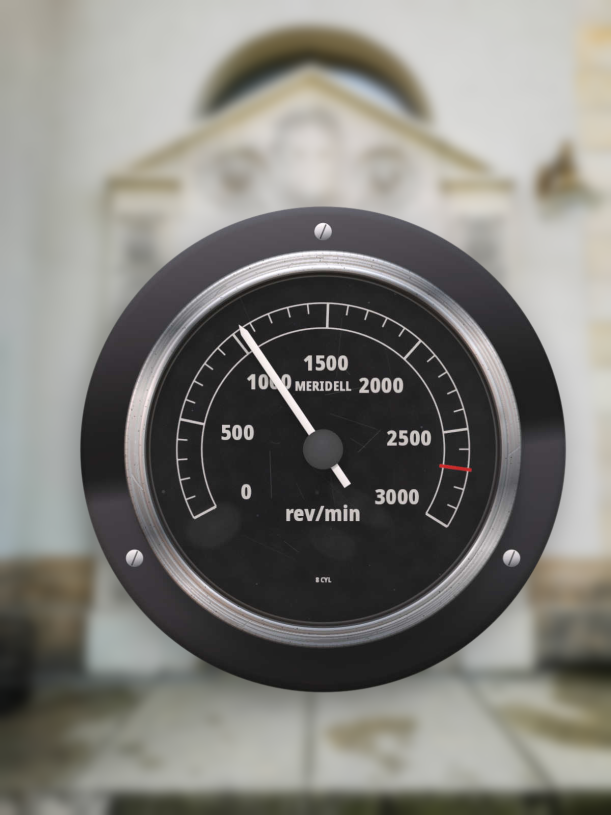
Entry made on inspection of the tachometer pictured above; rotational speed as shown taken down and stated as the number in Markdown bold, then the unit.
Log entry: **1050** rpm
